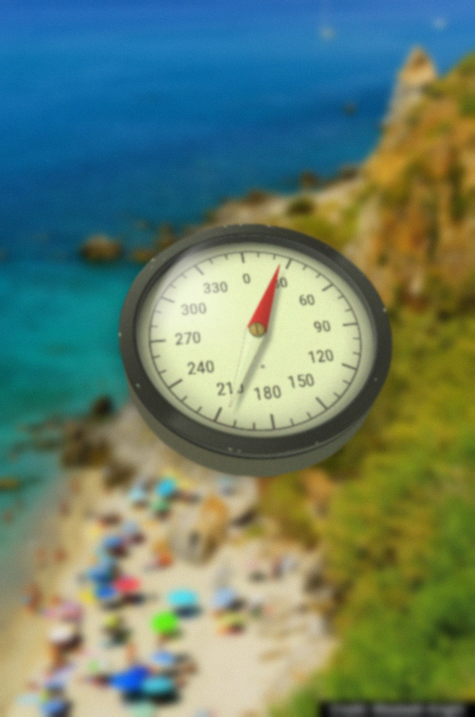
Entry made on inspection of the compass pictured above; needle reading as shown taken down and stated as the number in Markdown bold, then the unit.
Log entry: **25** °
